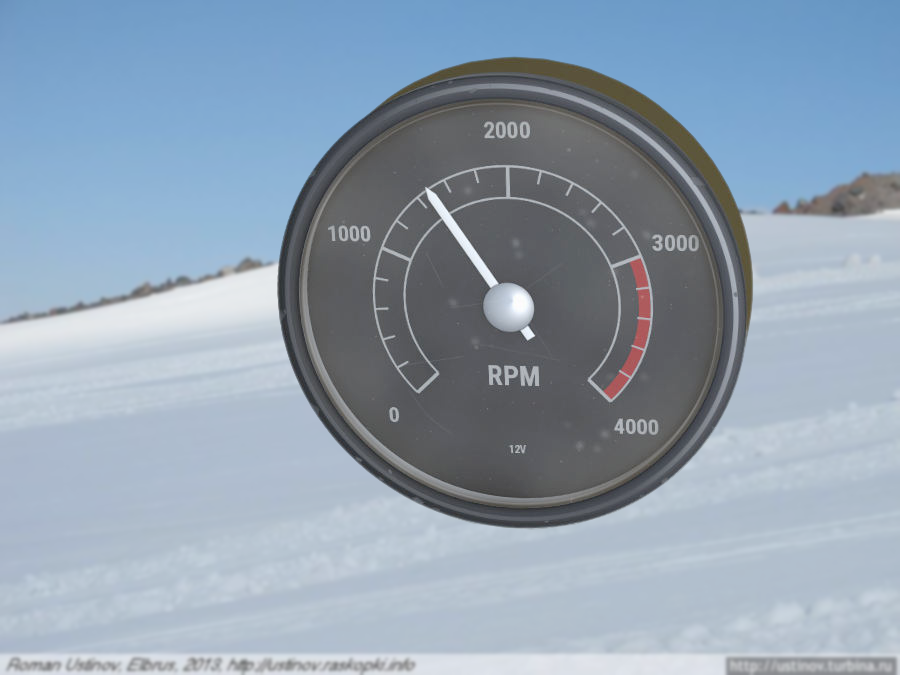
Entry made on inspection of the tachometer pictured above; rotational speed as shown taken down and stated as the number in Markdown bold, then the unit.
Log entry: **1500** rpm
